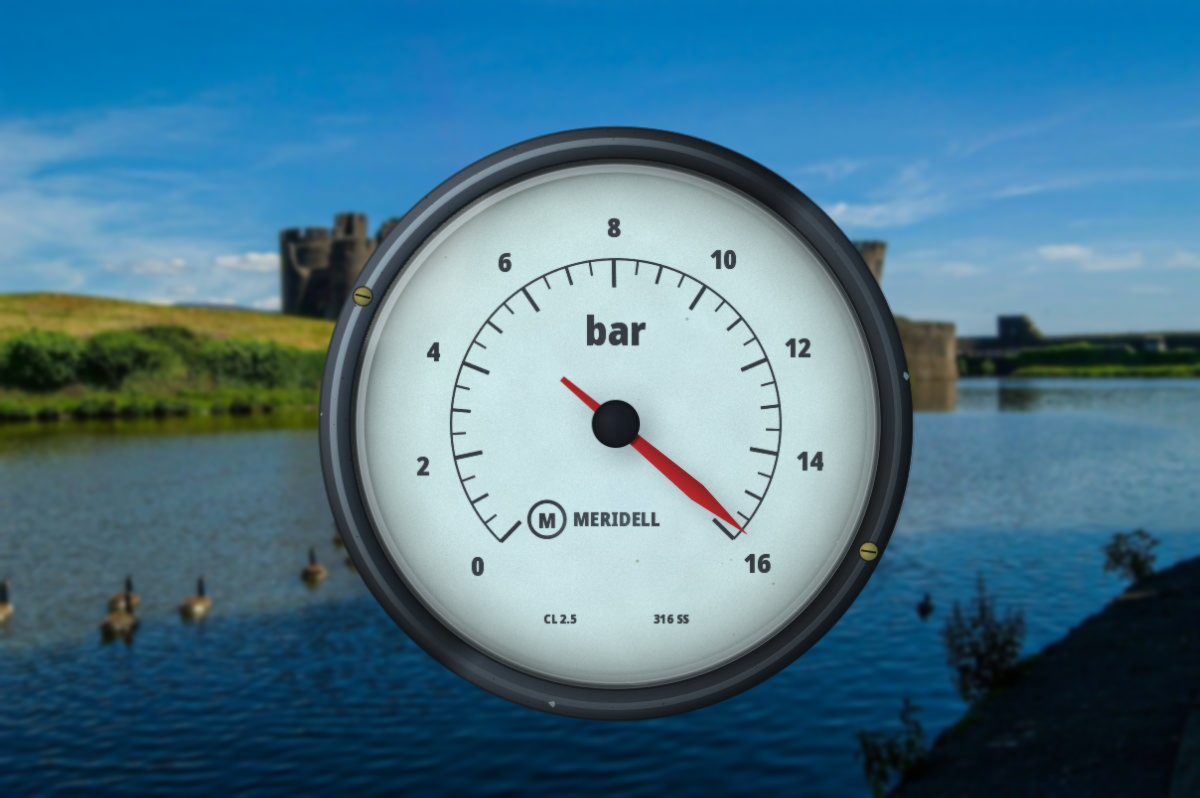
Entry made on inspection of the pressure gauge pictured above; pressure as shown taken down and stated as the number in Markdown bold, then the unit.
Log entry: **15.75** bar
